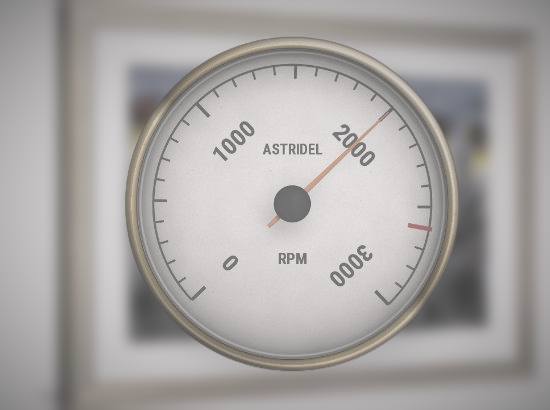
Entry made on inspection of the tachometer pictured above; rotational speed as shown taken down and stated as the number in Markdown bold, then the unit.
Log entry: **2000** rpm
